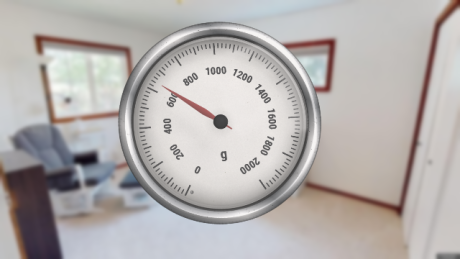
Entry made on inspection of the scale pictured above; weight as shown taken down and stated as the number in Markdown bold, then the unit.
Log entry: **640** g
